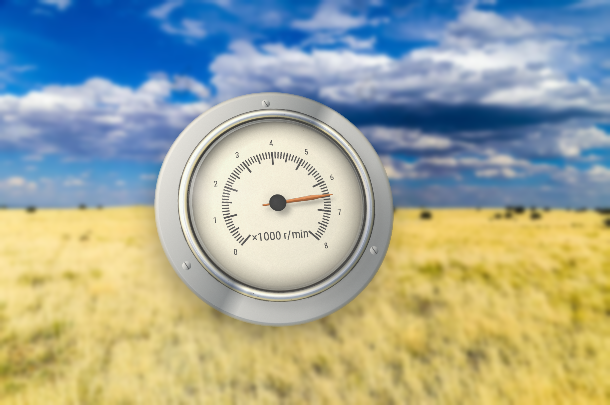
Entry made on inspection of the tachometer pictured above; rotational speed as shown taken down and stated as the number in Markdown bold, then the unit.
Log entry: **6500** rpm
